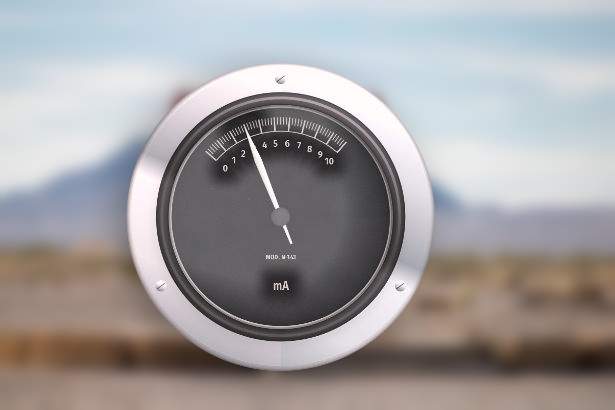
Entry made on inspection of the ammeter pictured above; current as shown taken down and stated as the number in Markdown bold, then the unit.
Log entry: **3** mA
